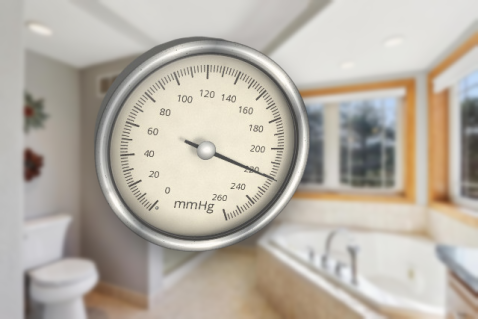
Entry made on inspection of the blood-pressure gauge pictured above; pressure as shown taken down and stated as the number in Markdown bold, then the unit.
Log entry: **220** mmHg
